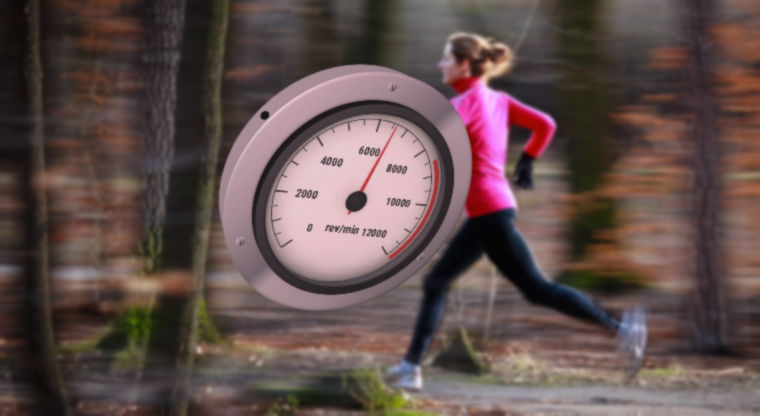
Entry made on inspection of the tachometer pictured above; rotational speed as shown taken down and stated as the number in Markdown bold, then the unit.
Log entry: **6500** rpm
